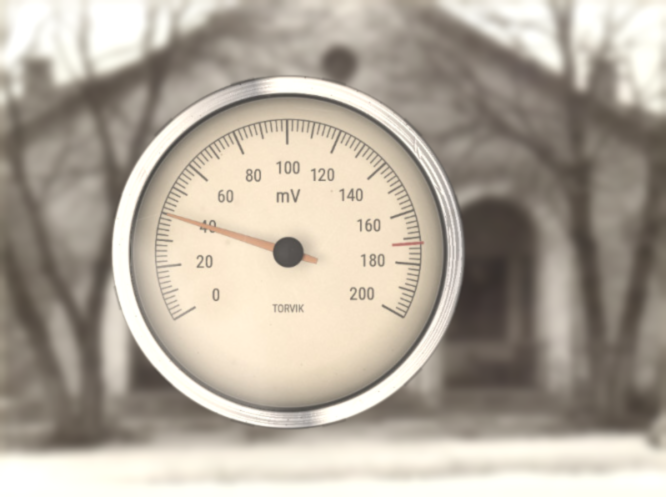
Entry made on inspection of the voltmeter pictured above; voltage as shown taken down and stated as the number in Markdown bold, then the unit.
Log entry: **40** mV
